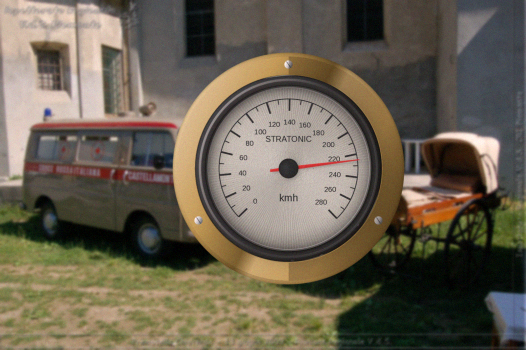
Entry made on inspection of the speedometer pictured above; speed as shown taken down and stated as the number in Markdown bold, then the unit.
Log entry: **225** km/h
